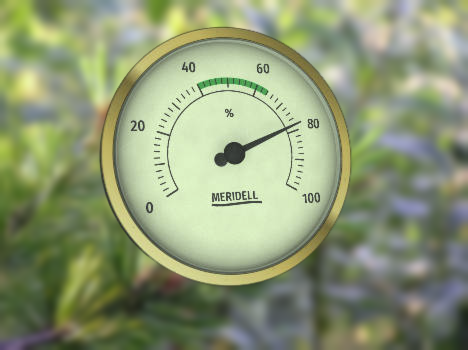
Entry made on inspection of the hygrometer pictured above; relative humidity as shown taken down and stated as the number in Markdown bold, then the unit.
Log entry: **78** %
